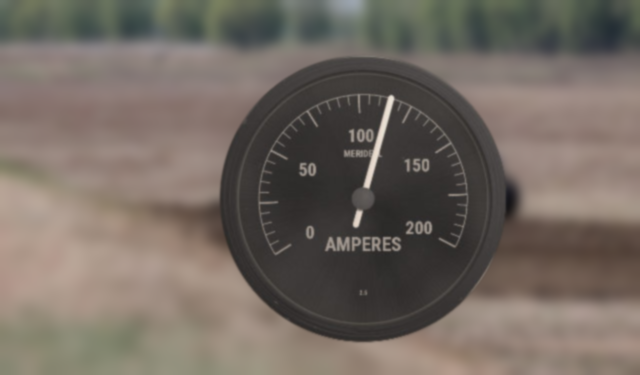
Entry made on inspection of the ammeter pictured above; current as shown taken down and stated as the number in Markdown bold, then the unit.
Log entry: **115** A
